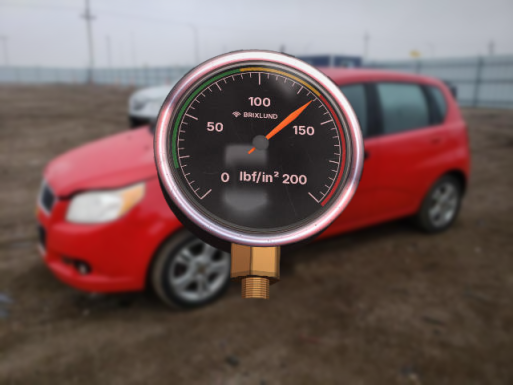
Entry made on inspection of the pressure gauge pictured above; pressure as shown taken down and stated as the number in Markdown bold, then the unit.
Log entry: **135** psi
